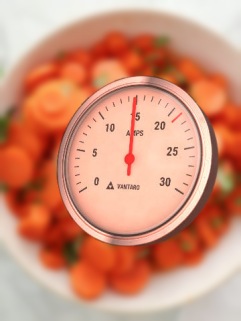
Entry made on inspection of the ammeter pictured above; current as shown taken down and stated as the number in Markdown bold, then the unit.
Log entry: **15** A
